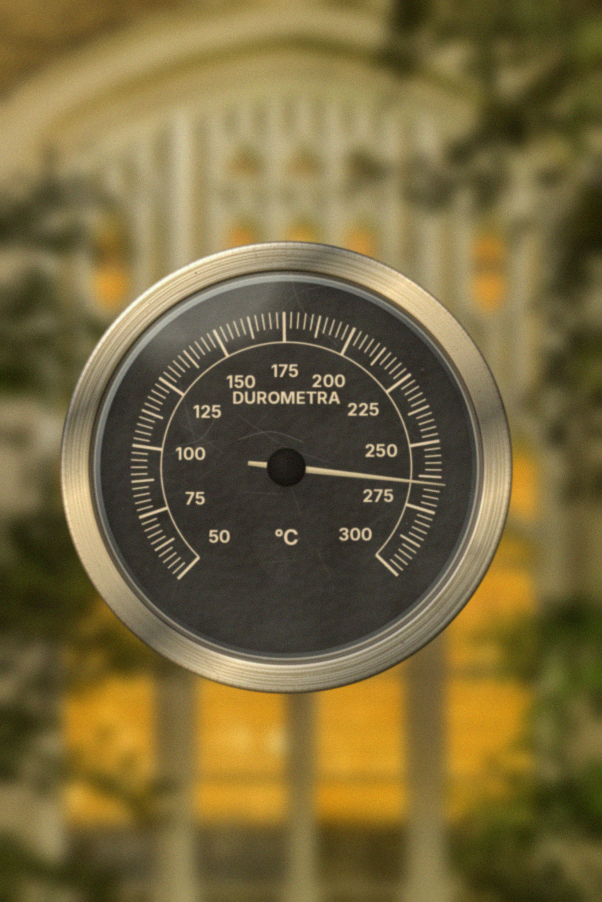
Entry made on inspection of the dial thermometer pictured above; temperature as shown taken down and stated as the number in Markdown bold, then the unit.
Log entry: **265** °C
